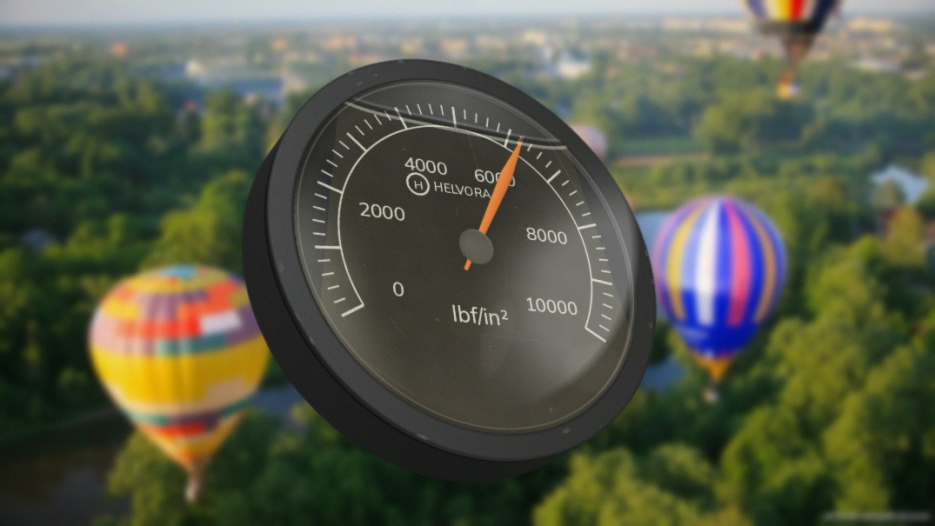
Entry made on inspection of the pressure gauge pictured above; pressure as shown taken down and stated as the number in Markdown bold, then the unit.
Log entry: **6200** psi
